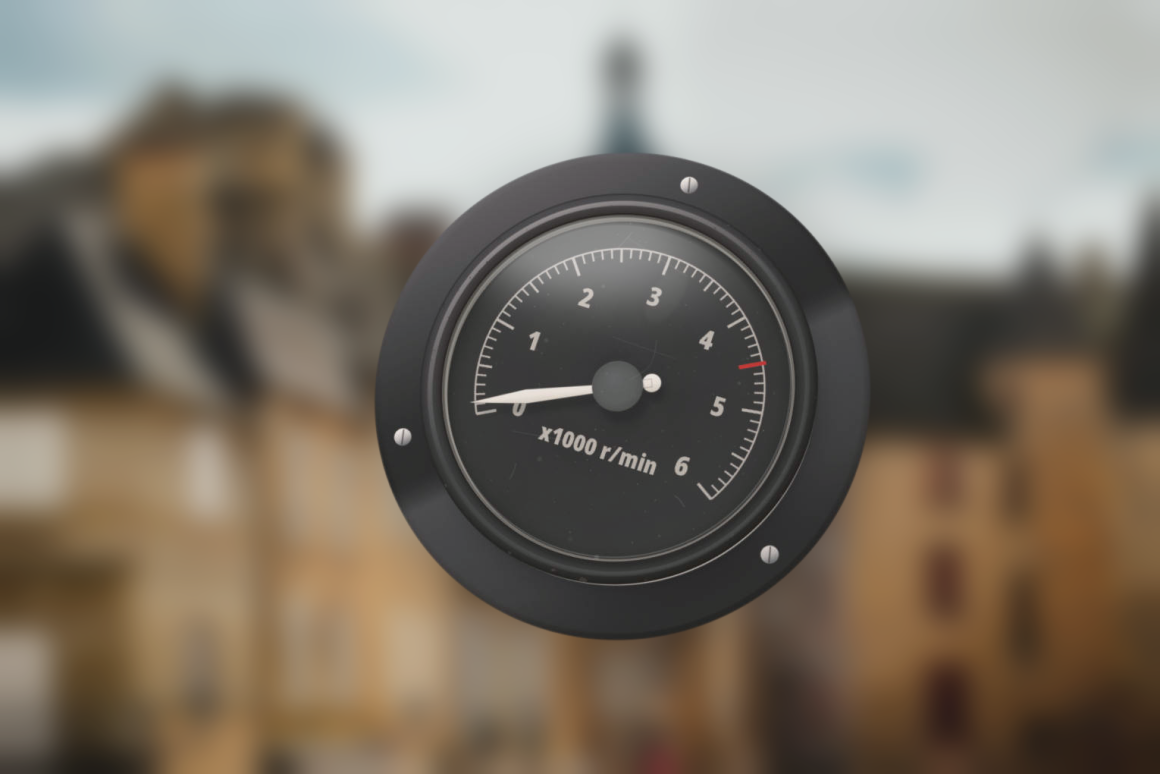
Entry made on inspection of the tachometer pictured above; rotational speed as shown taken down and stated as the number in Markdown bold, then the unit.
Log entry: **100** rpm
